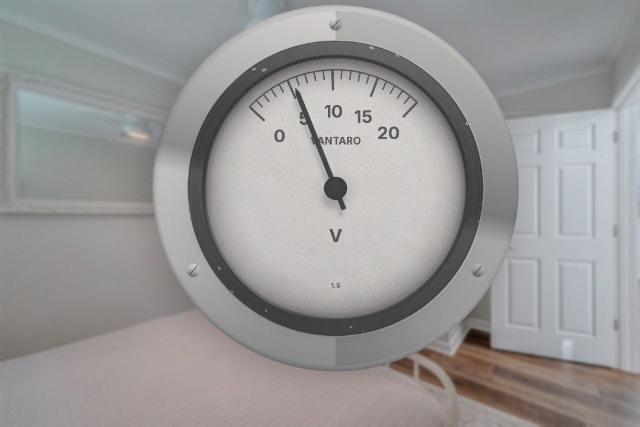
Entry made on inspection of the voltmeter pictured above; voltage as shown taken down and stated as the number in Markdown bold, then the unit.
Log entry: **5.5** V
